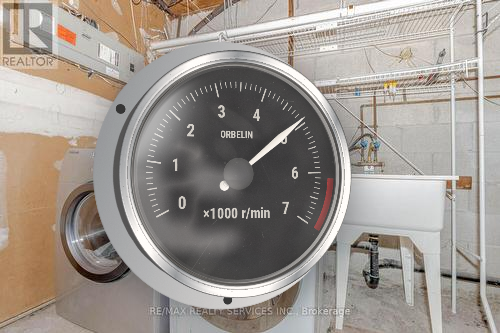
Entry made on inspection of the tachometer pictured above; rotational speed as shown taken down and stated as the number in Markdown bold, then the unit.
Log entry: **4900** rpm
